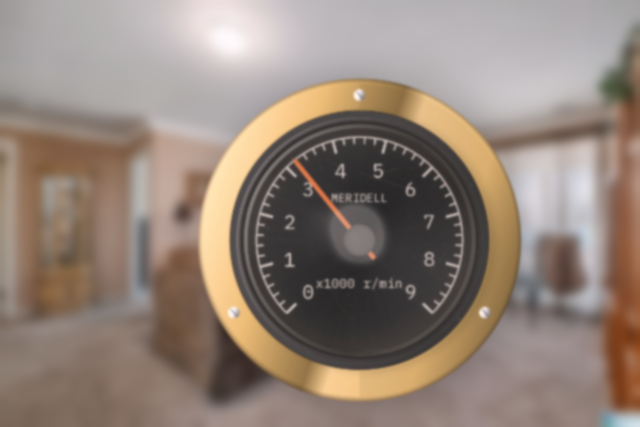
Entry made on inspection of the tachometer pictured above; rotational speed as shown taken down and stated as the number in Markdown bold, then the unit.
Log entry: **3200** rpm
